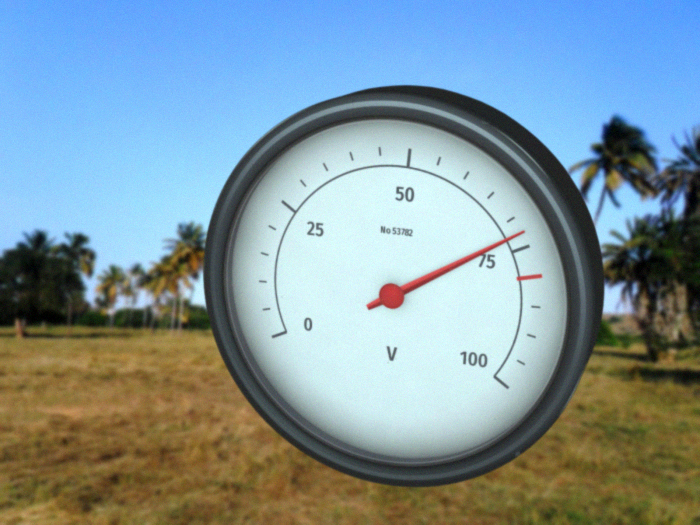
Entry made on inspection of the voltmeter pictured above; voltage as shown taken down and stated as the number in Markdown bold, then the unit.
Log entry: **72.5** V
